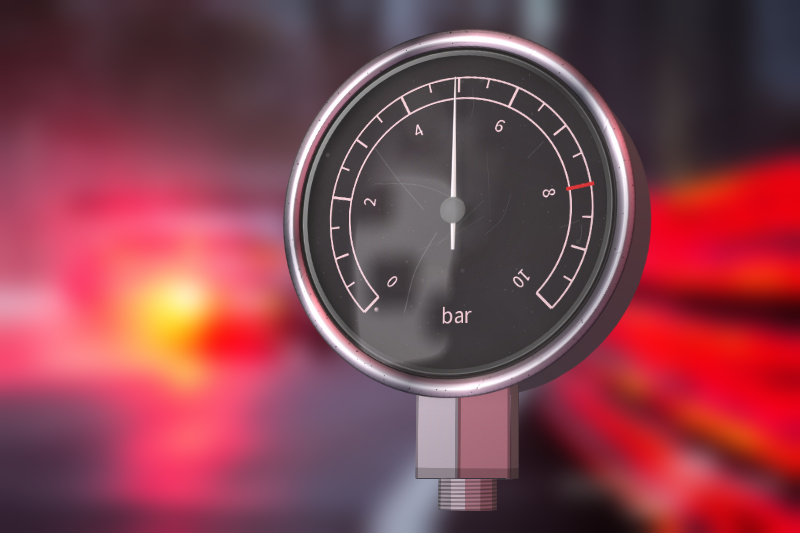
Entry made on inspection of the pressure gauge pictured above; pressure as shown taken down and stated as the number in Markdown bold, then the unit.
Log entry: **5** bar
